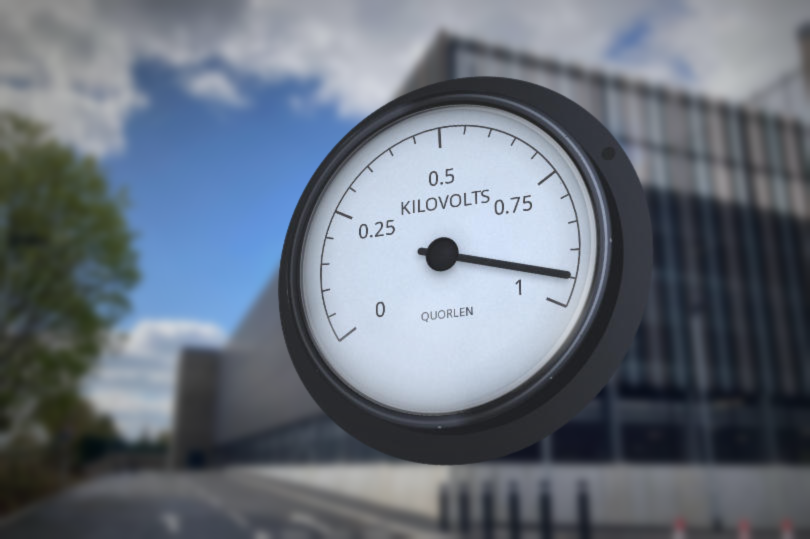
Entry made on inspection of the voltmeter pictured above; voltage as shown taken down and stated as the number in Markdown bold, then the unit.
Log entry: **0.95** kV
